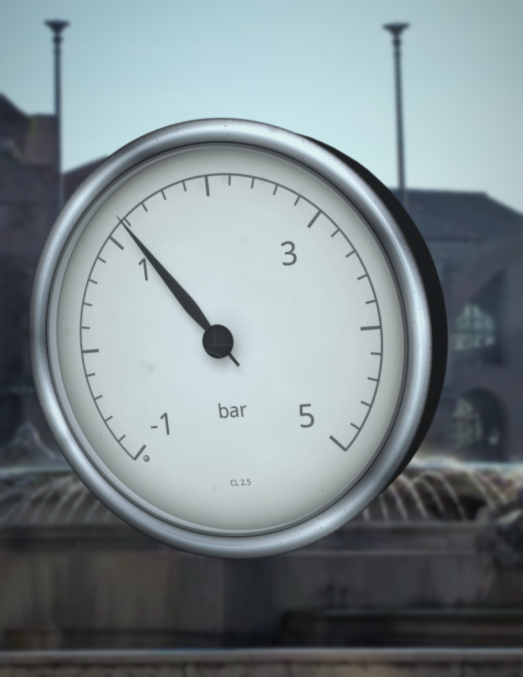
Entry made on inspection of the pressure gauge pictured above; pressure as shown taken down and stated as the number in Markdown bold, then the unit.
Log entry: **1.2** bar
